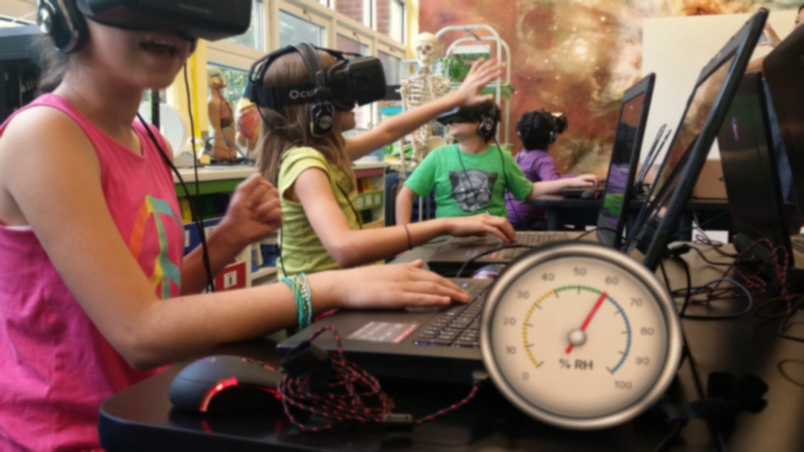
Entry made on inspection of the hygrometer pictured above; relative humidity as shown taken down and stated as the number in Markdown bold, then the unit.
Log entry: **60** %
